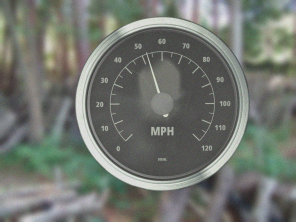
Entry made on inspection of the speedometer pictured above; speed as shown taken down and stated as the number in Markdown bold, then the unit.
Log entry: **52.5** mph
